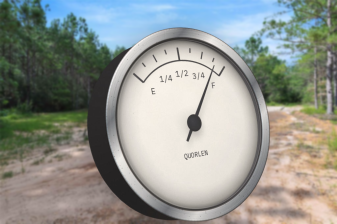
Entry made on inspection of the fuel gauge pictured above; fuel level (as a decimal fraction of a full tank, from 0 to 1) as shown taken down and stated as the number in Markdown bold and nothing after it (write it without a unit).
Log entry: **0.875**
